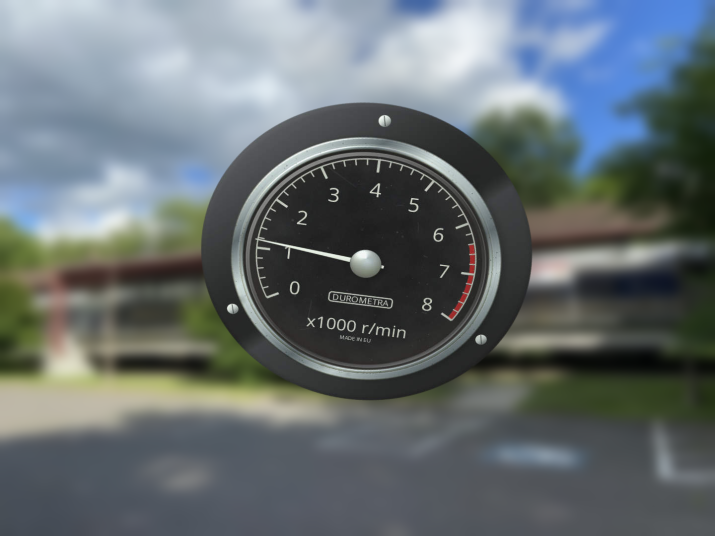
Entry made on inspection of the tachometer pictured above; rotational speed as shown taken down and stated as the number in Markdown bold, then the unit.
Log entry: **1200** rpm
